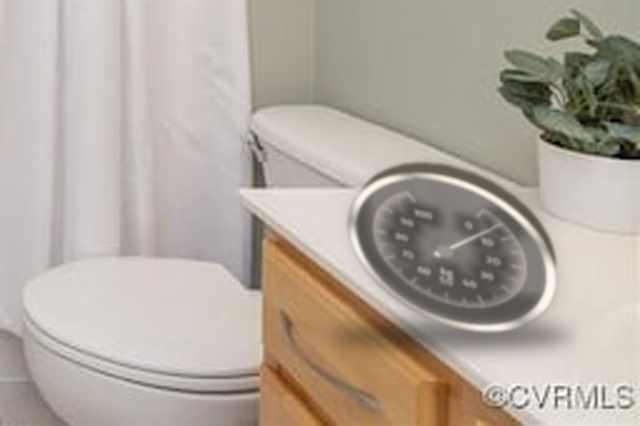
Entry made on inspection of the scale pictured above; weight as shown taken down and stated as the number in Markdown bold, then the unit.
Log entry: **5** kg
